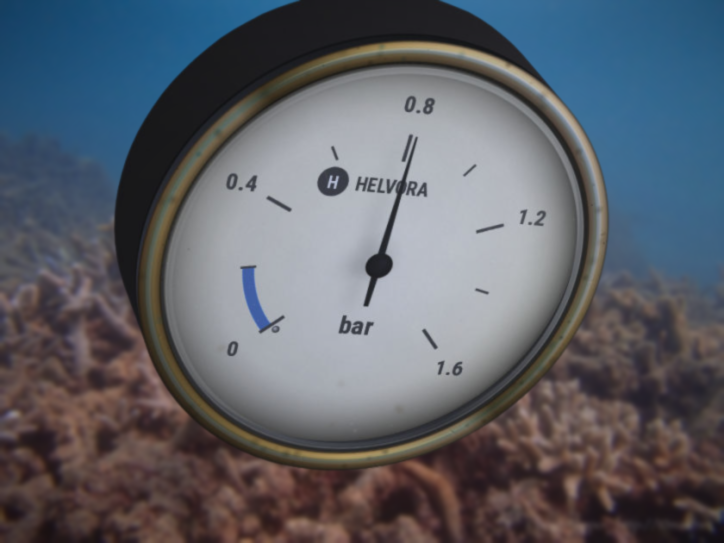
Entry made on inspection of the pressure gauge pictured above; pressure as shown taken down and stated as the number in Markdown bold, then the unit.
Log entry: **0.8** bar
